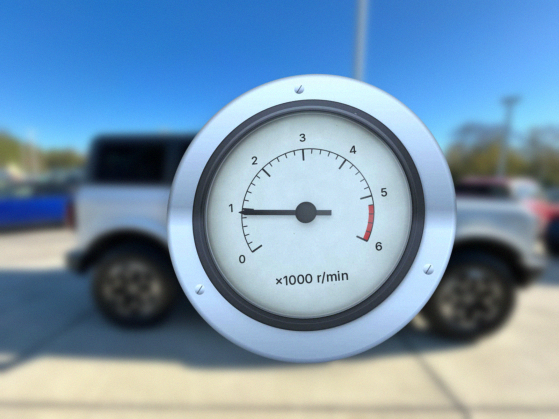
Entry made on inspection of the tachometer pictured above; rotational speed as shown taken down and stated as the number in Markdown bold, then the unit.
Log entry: **900** rpm
